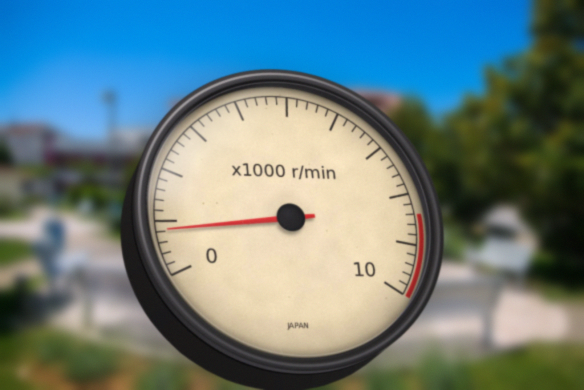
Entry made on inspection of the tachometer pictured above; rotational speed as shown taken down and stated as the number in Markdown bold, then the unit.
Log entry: **800** rpm
